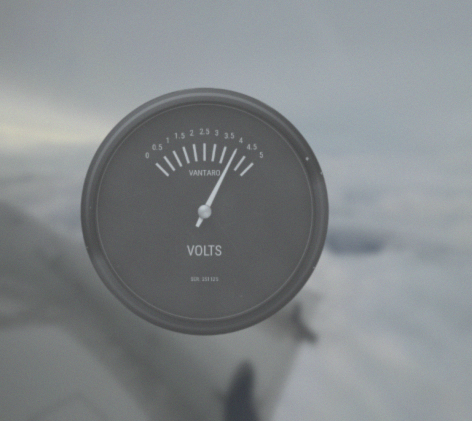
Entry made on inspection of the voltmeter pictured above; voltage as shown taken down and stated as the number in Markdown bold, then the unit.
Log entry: **4** V
